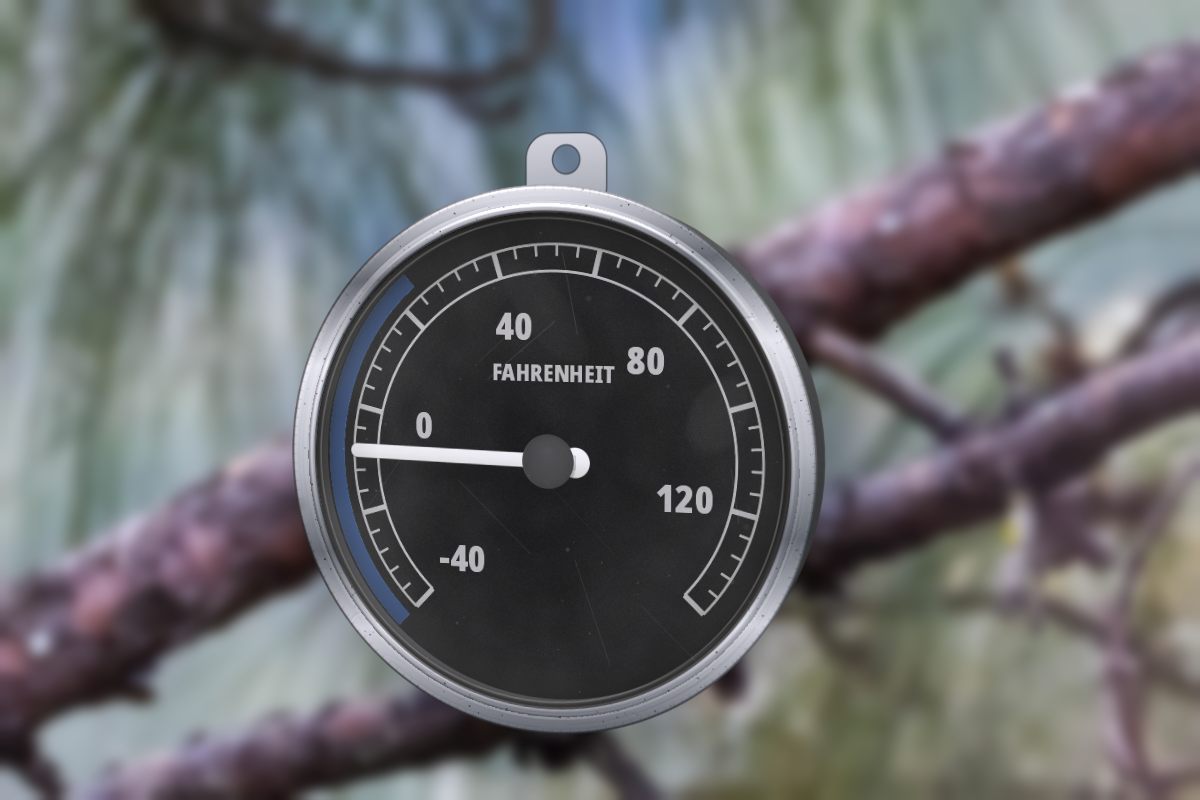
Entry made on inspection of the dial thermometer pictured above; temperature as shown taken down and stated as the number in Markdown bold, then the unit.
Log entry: **-8** °F
